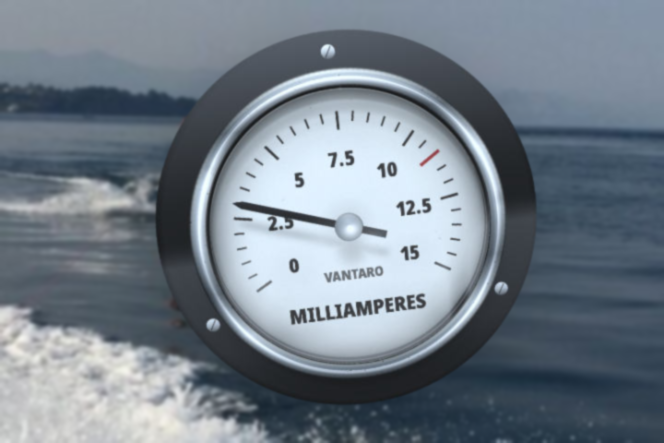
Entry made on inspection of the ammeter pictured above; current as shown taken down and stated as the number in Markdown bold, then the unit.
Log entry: **3** mA
